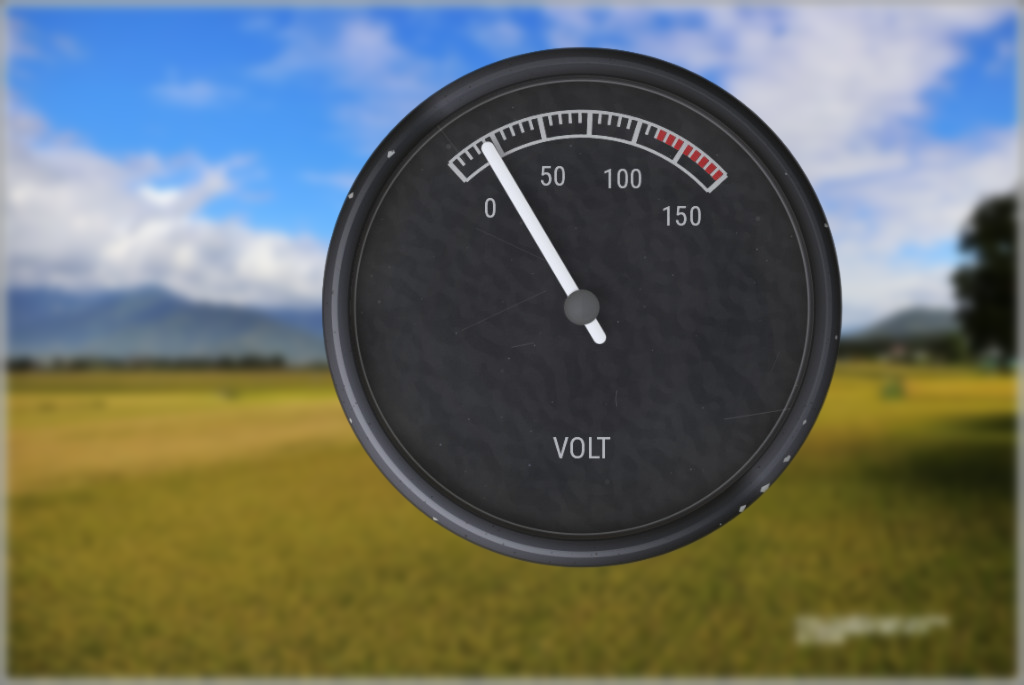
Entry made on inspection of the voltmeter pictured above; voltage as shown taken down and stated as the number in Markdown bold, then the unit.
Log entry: **20** V
